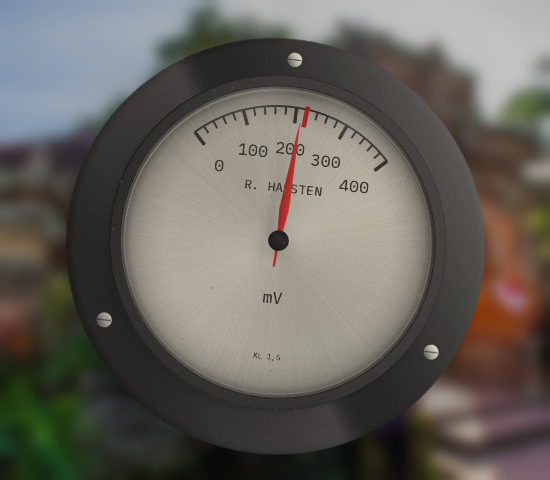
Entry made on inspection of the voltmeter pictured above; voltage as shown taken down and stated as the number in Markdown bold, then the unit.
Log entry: **210** mV
